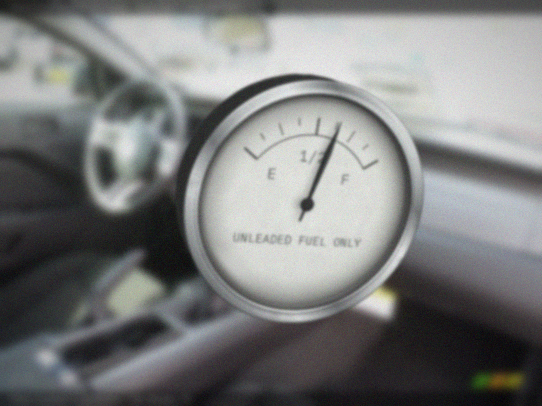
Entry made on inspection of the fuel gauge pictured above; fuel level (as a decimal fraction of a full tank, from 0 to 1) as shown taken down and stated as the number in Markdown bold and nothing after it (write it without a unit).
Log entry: **0.625**
